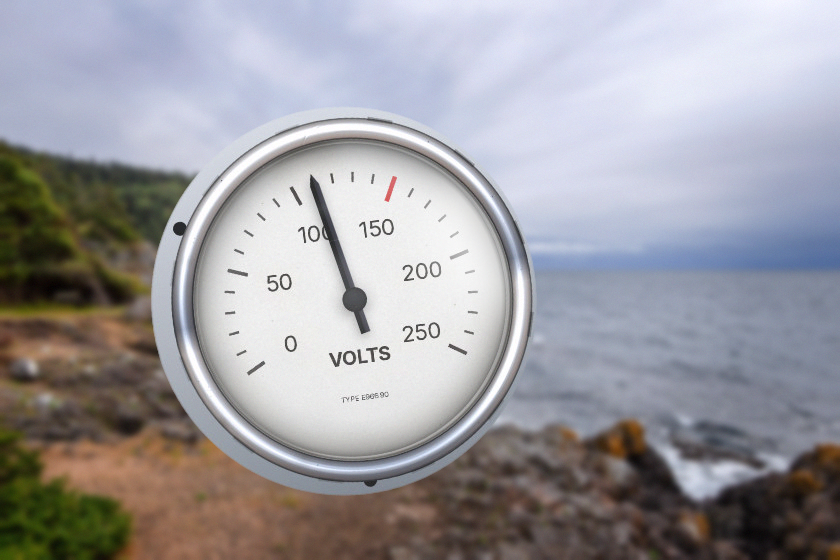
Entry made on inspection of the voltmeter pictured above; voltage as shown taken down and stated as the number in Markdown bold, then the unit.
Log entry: **110** V
